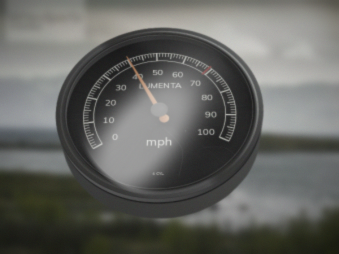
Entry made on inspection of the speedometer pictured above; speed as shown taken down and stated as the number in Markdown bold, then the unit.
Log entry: **40** mph
